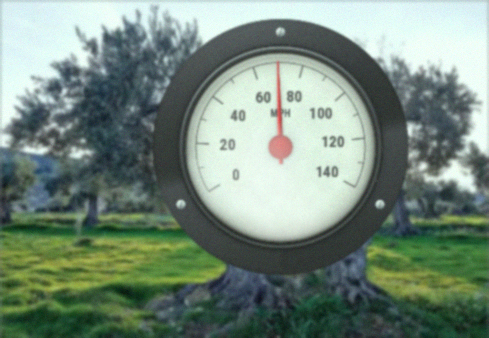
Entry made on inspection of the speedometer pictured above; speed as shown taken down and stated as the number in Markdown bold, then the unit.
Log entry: **70** mph
